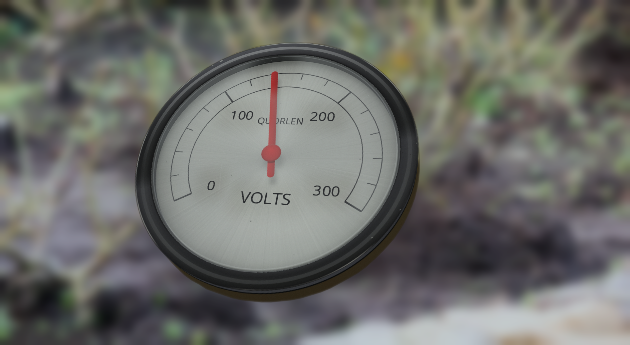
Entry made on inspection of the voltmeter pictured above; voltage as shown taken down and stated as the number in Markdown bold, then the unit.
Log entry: **140** V
